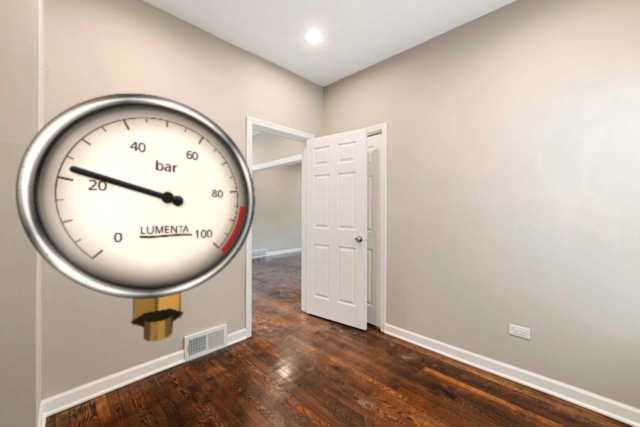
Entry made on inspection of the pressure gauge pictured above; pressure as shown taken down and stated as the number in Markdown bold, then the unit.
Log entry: **22.5** bar
